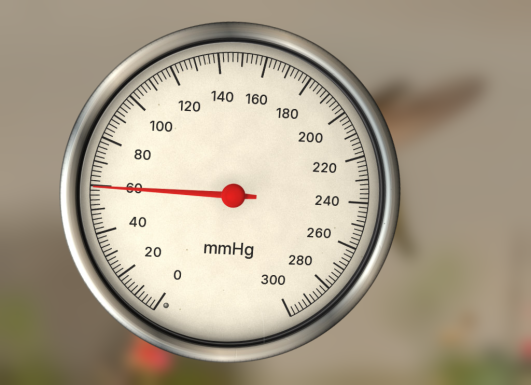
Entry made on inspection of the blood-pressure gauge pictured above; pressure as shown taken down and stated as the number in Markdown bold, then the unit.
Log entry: **60** mmHg
